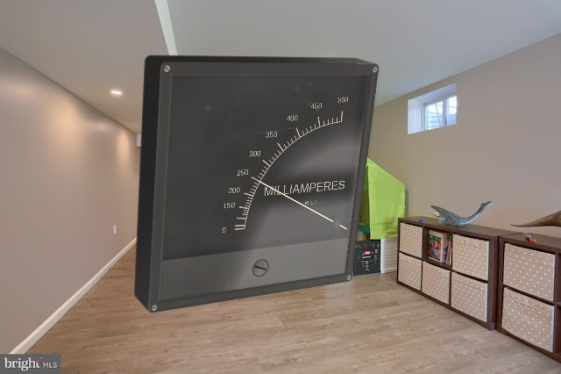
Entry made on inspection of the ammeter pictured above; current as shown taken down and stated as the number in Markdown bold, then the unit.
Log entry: **250** mA
